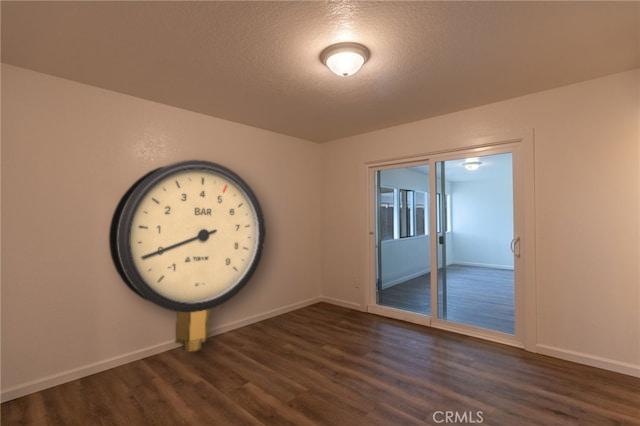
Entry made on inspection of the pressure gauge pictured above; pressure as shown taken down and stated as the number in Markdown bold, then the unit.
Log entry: **0** bar
